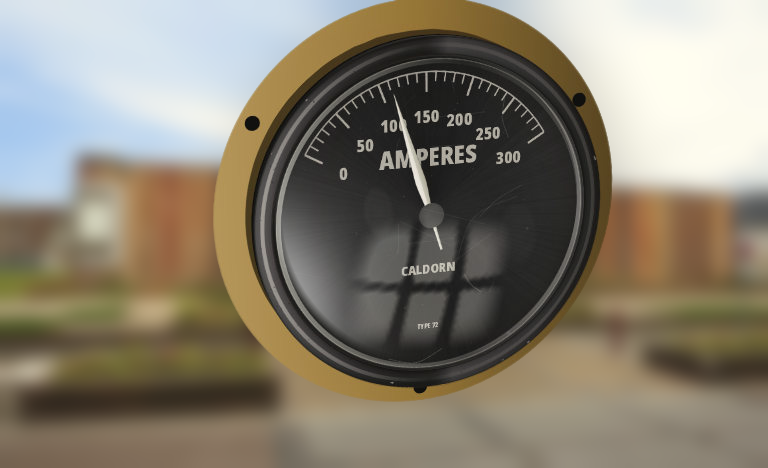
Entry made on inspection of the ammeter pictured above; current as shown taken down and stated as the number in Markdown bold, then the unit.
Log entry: **110** A
